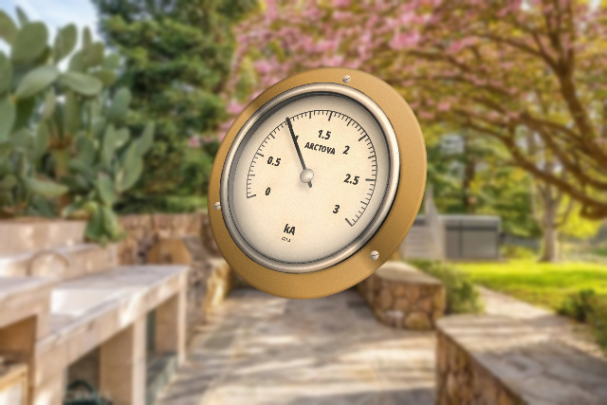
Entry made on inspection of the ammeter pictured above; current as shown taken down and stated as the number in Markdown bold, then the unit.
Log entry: **1** kA
